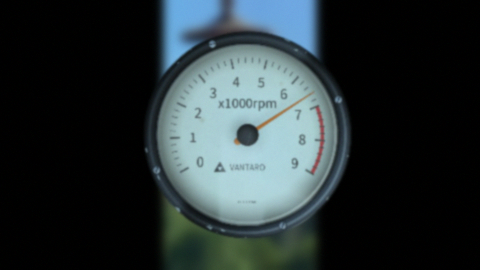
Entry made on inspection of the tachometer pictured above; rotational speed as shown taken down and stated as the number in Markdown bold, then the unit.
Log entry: **6600** rpm
